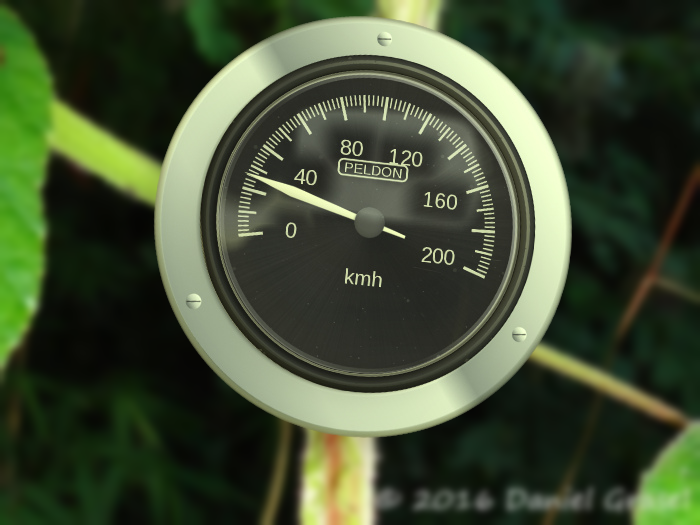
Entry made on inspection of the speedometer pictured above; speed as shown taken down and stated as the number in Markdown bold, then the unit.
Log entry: **26** km/h
